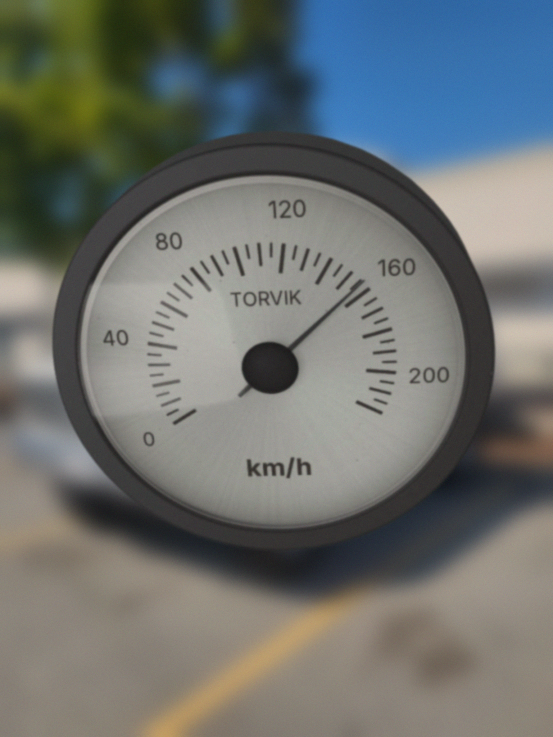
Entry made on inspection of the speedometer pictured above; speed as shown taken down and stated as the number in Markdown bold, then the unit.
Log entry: **155** km/h
